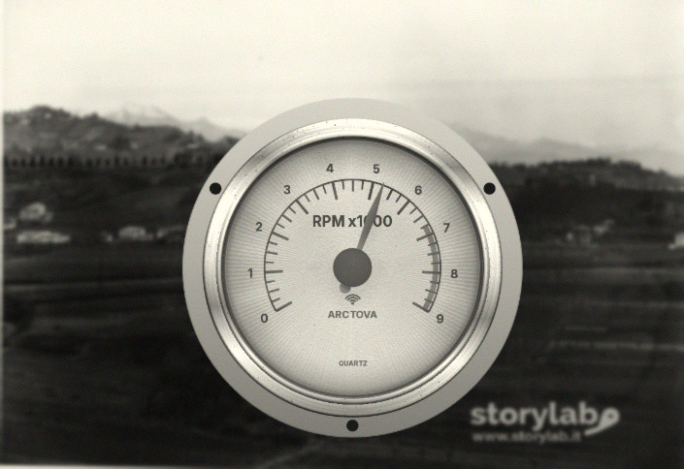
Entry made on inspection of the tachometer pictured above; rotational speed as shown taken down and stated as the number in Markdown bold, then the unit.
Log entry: **5250** rpm
